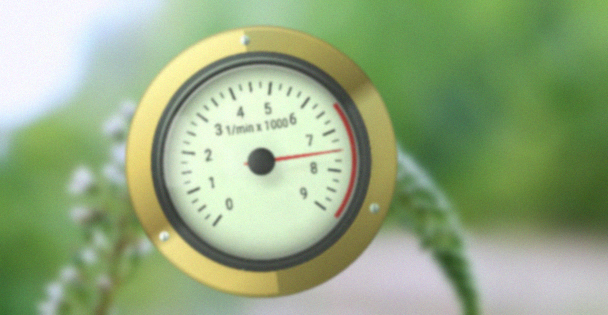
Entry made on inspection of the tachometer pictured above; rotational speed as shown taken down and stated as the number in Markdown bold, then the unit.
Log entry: **7500** rpm
